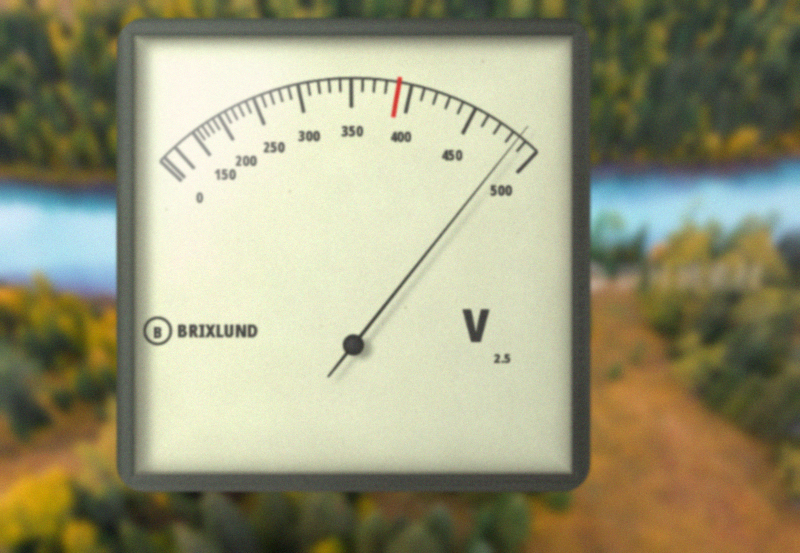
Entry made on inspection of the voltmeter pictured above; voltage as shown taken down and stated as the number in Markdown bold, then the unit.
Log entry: **485** V
